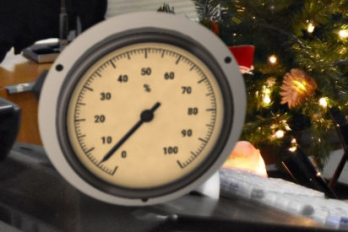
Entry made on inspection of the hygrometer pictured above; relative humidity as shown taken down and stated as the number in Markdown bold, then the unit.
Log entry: **5** %
